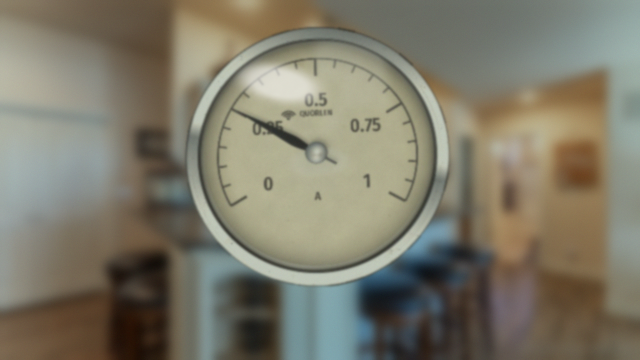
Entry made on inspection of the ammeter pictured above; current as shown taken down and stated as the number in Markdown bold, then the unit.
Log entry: **0.25** A
